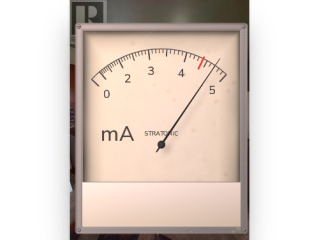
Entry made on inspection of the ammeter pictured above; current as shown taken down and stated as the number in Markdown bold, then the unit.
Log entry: **4.7** mA
